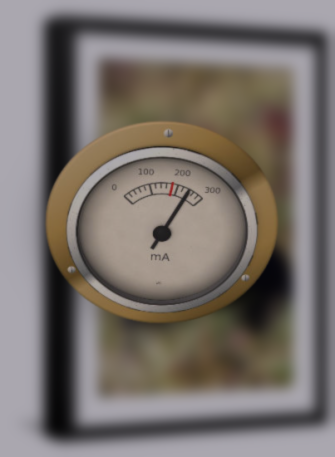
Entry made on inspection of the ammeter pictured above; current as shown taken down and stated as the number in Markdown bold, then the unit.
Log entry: **240** mA
